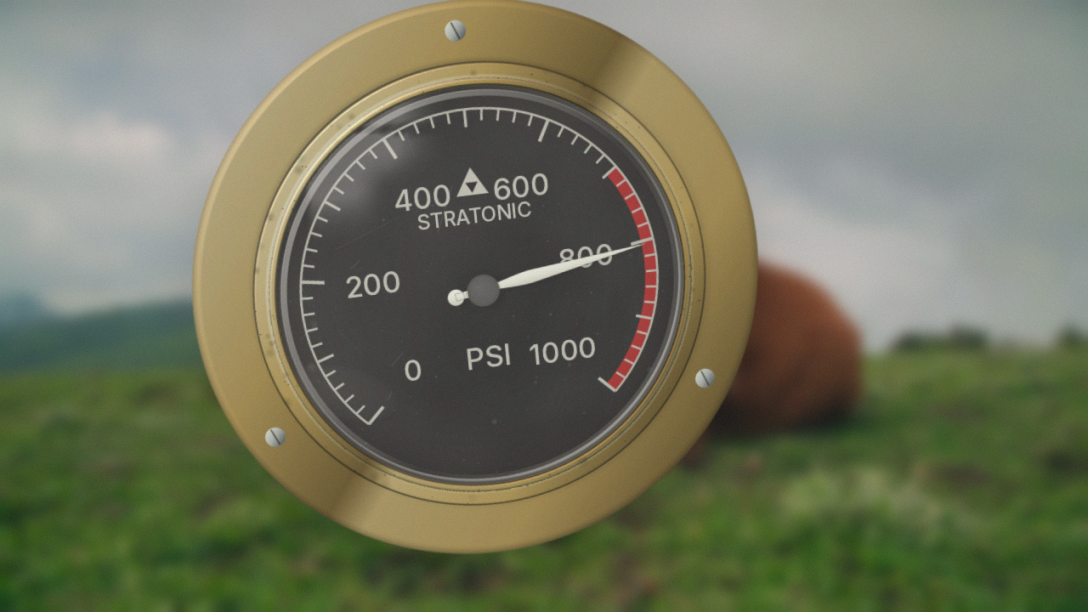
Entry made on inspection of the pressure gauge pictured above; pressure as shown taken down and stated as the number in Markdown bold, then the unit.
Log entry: **800** psi
